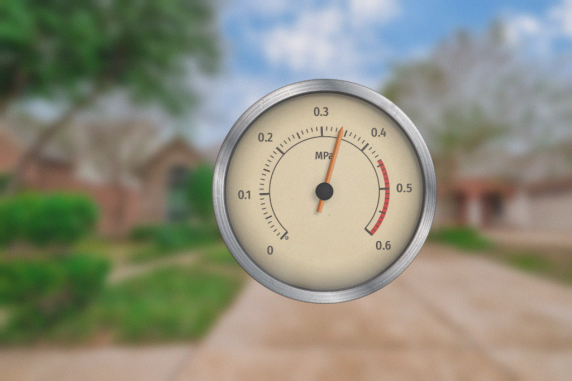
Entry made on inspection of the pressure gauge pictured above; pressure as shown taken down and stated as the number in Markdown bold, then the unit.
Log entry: **0.34** MPa
